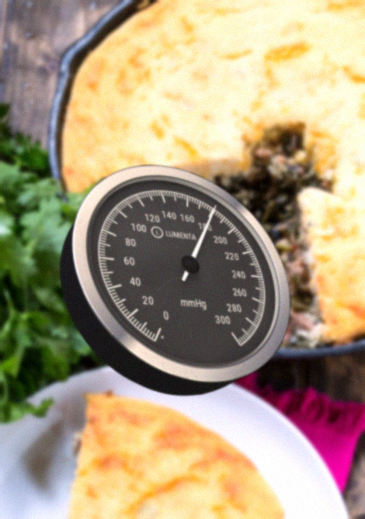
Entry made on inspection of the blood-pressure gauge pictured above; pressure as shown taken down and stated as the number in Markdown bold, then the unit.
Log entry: **180** mmHg
